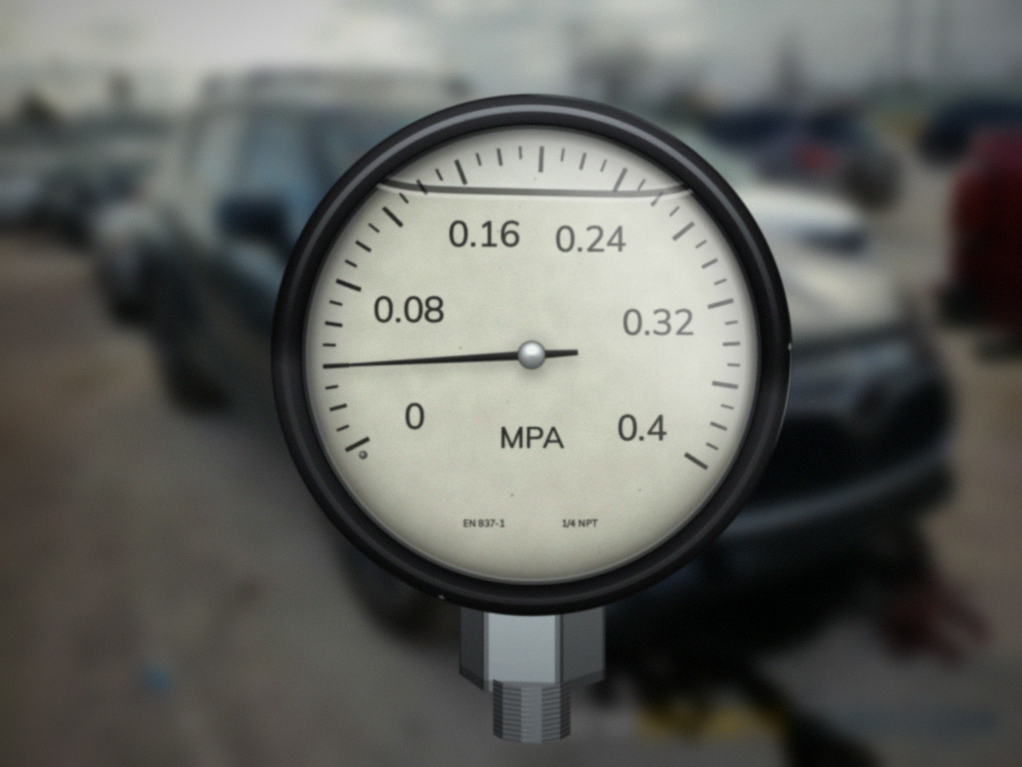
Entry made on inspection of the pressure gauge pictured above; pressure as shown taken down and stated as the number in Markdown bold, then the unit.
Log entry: **0.04** MPa
